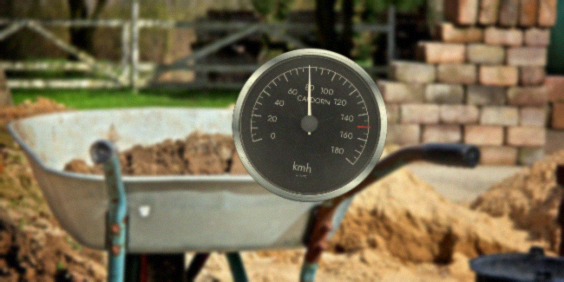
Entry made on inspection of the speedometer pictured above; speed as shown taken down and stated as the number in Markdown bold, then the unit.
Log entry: **80** km/h
